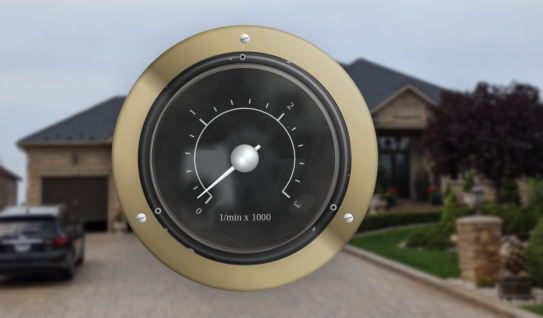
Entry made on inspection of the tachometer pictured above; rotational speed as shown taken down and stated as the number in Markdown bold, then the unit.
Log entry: **100** rpm
